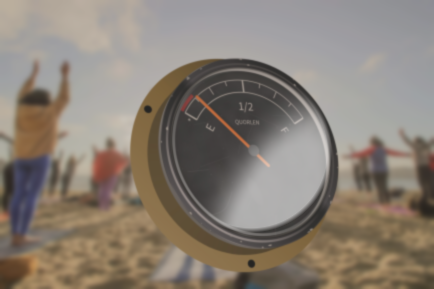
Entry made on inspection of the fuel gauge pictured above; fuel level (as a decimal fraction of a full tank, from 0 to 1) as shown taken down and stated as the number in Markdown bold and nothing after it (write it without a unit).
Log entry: **0.125**
